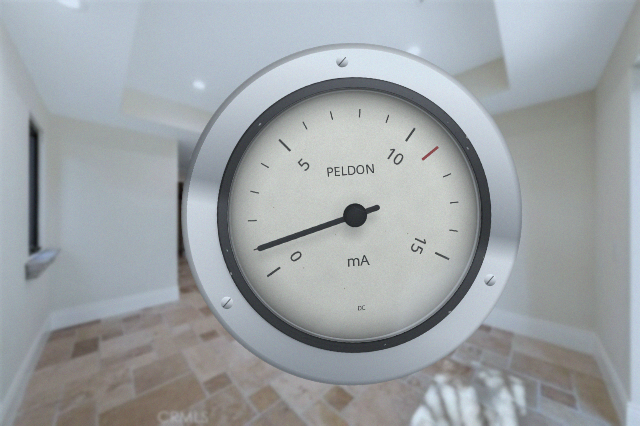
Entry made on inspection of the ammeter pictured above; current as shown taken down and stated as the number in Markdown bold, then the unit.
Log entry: **1** mA
